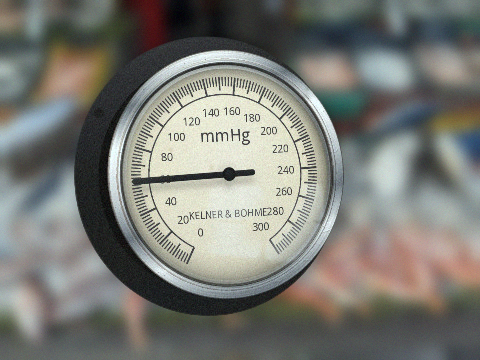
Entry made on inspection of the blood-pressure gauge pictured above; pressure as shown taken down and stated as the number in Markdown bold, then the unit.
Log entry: **60** mmHg
